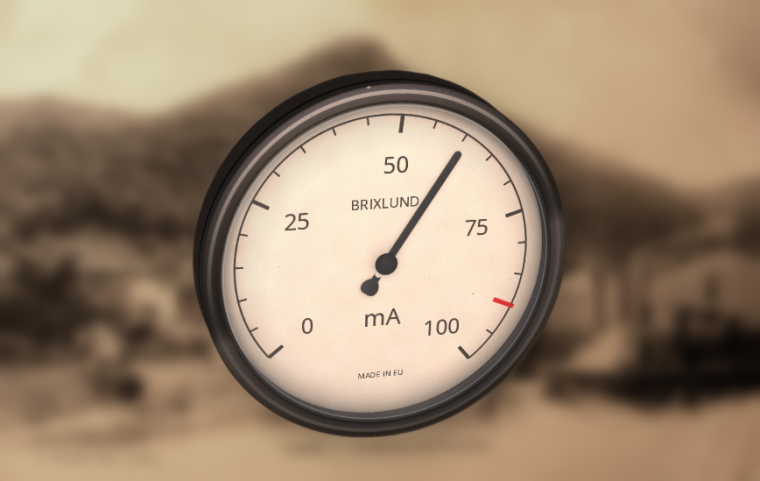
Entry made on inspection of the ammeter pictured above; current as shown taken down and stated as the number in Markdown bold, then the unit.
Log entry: **60** mA
